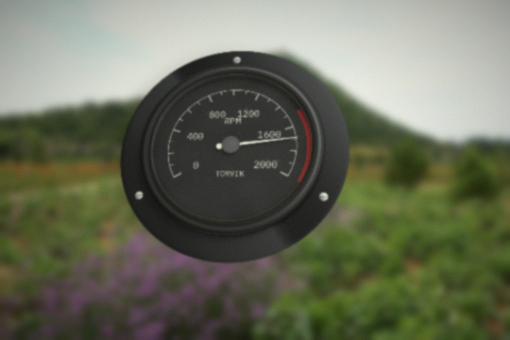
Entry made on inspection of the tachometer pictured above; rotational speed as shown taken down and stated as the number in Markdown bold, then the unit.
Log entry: **1700** rpm
